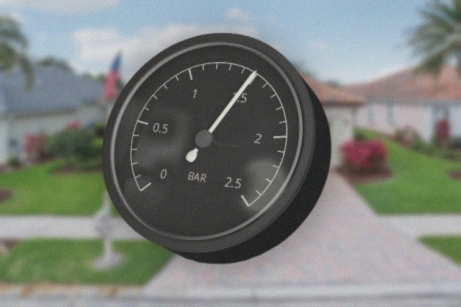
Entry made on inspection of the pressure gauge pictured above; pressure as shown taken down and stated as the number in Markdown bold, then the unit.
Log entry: **1.5** bar
